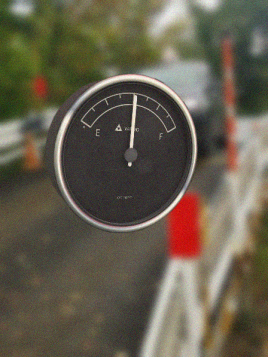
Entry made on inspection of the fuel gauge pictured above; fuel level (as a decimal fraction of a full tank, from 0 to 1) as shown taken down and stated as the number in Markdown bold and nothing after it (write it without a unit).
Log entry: **0.5**
